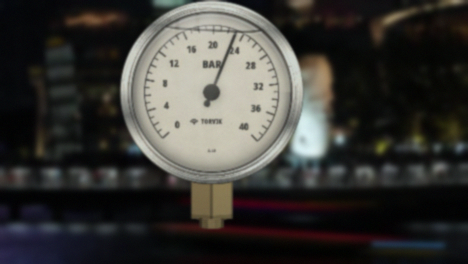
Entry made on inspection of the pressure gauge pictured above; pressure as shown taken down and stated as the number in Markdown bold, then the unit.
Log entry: **23** bar
